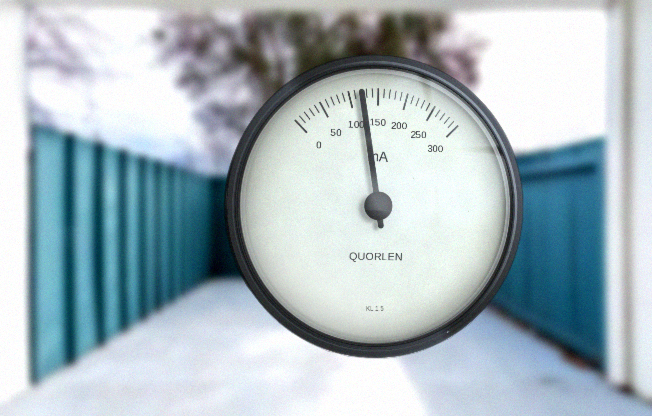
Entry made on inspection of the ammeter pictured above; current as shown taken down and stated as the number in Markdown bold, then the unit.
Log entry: **120** mA
